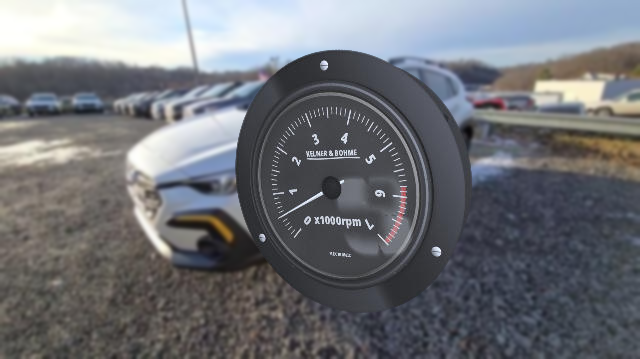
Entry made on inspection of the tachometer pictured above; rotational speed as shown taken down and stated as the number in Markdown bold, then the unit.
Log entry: **500** rpm
